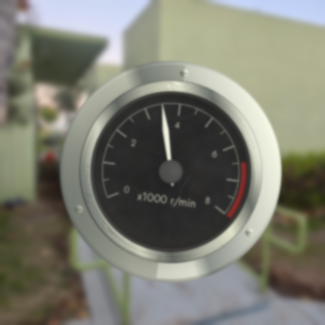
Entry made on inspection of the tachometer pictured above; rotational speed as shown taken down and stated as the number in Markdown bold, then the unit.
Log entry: **3500** rpm
